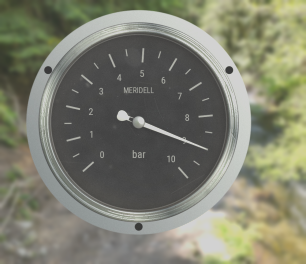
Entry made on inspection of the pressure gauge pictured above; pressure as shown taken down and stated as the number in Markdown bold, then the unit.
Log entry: **9** bar
